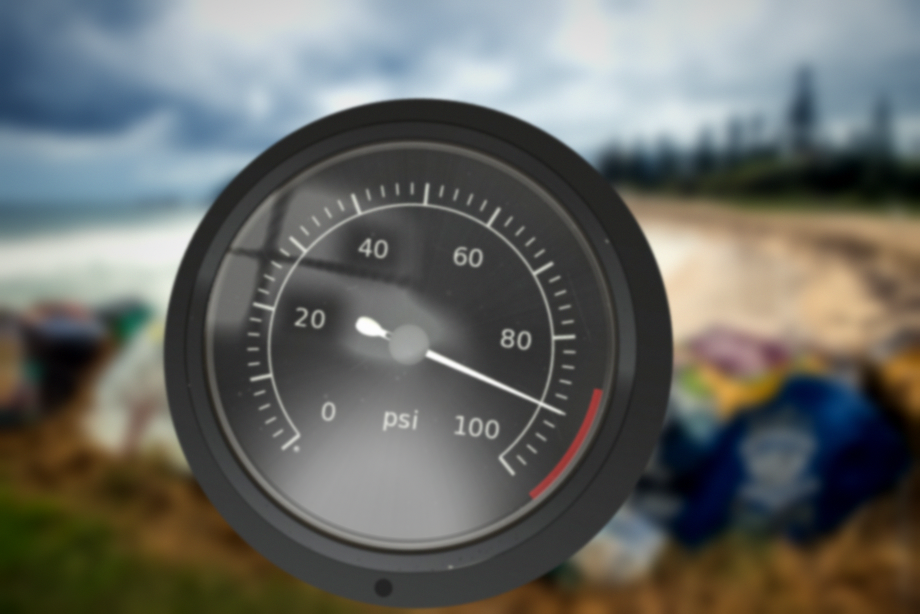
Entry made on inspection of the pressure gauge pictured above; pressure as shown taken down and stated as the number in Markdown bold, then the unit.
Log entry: **90** psi
